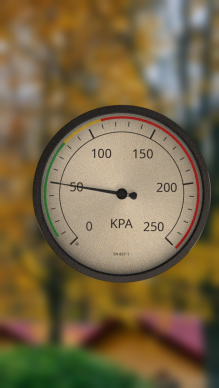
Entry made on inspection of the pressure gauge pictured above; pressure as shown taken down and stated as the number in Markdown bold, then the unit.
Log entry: **50** kPa
